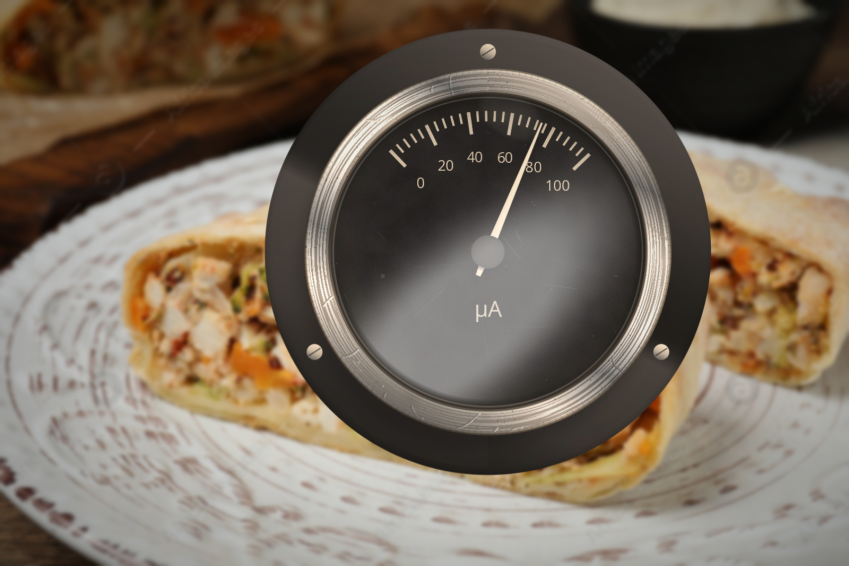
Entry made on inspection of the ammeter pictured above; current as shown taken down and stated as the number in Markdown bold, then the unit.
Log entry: **74** µA
